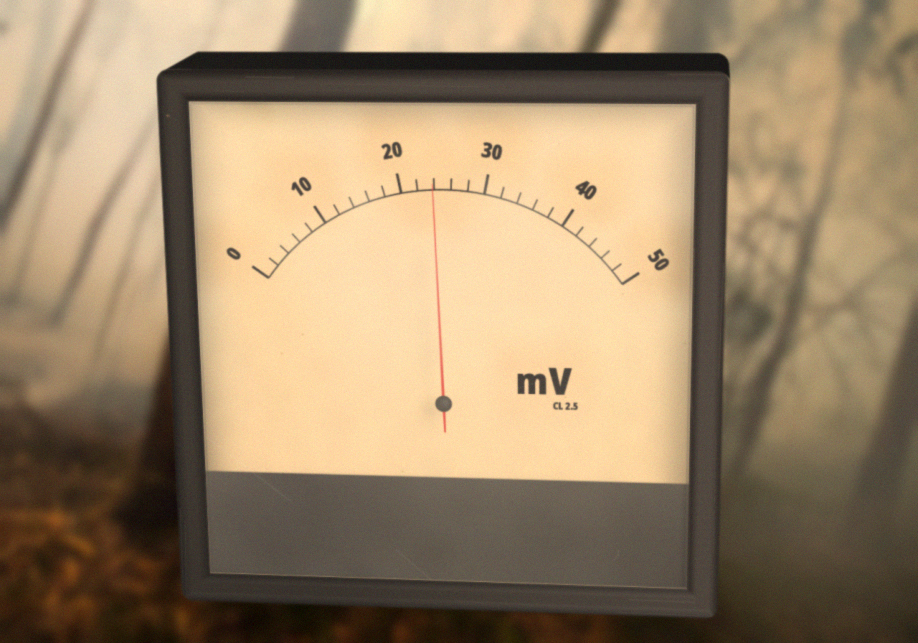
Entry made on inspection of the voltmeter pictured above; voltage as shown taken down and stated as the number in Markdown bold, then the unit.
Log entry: **24** mV
